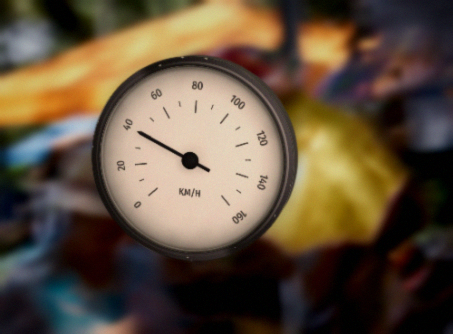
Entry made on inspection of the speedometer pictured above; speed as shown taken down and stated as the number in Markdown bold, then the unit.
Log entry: **40** km/h
